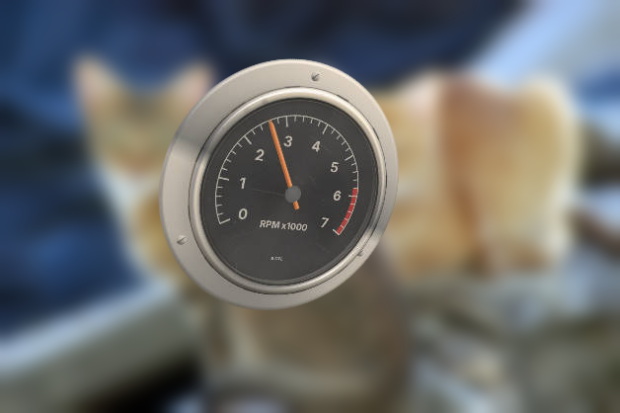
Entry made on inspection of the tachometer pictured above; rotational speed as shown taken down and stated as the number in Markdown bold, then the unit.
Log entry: **2600** rpm
